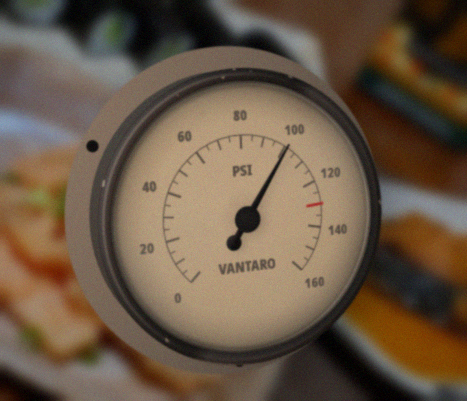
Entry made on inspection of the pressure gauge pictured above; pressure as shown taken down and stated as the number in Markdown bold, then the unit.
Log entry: **100** psi
